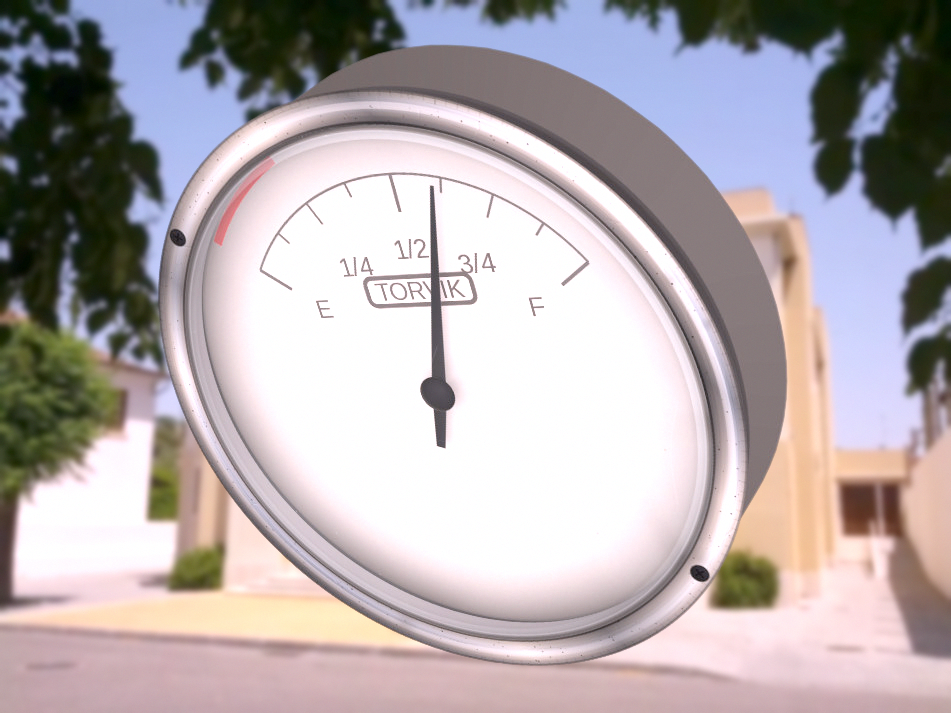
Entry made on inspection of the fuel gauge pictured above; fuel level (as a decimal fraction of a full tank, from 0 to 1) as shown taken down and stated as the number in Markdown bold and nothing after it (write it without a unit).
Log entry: **0.625**
